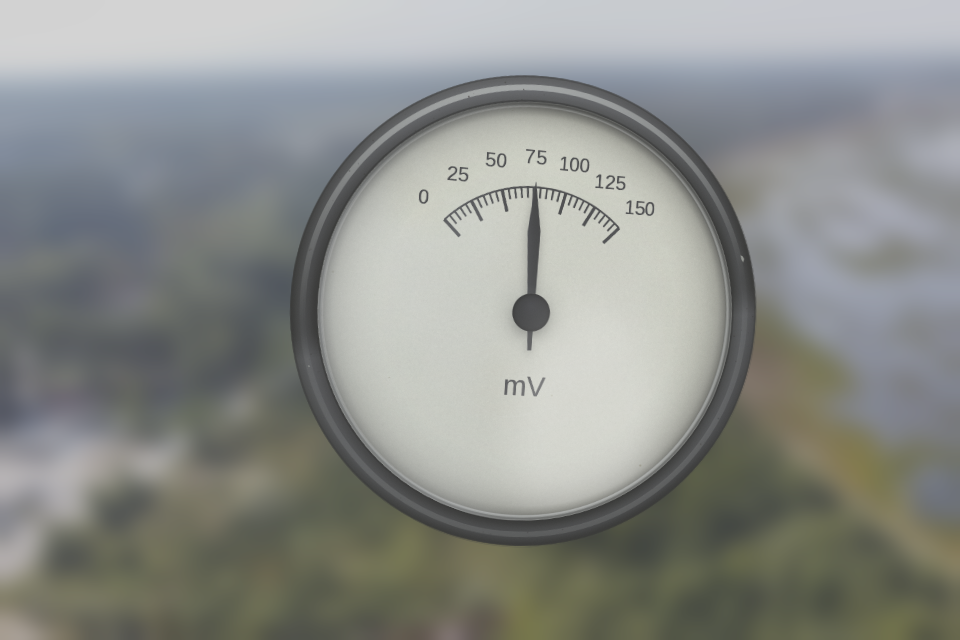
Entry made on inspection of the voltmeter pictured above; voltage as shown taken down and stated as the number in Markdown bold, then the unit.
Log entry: **75** mV
